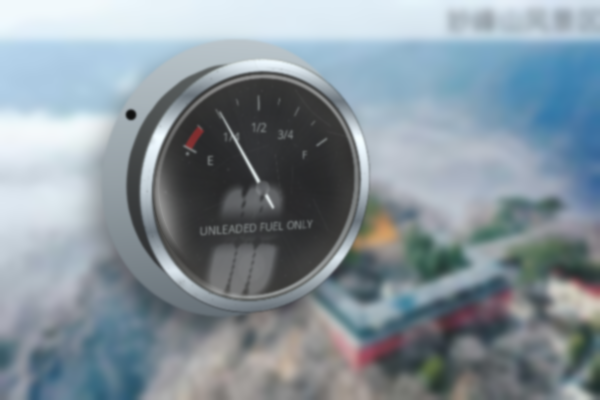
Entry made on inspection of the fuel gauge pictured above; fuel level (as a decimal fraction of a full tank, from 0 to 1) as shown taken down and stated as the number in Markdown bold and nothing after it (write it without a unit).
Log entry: **0.25**
